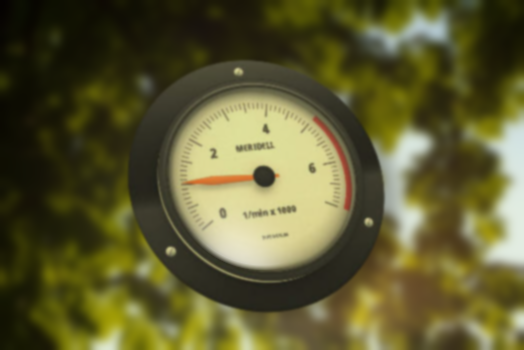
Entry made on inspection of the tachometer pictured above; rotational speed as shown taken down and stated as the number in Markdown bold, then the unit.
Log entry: **1000** rpm
